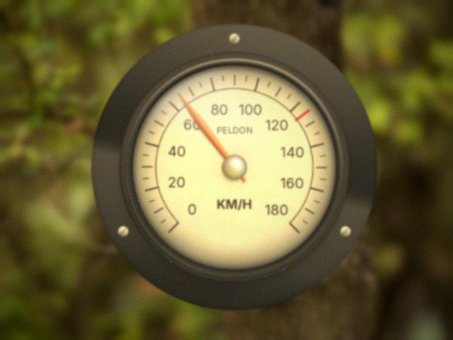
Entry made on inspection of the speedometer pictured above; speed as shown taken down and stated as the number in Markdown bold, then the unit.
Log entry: **65** km/h
